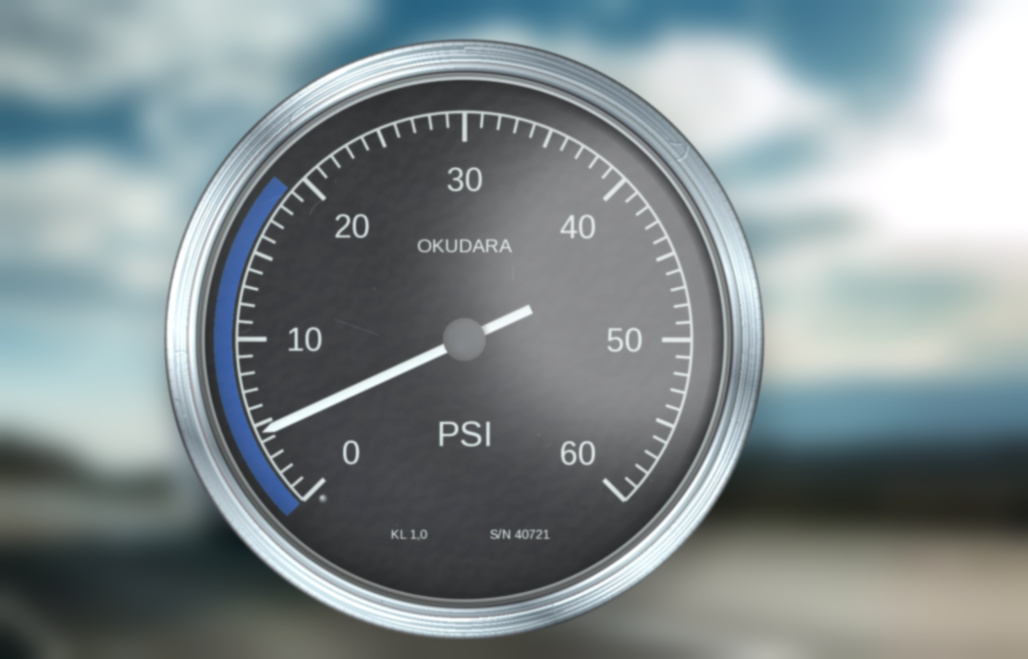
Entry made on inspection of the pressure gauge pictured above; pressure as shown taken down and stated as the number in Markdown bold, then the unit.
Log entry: **4.5** psi
